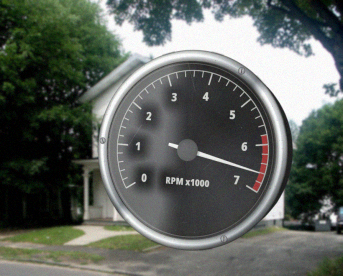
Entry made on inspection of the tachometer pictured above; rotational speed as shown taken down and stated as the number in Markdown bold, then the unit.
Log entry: **6600** rpm
